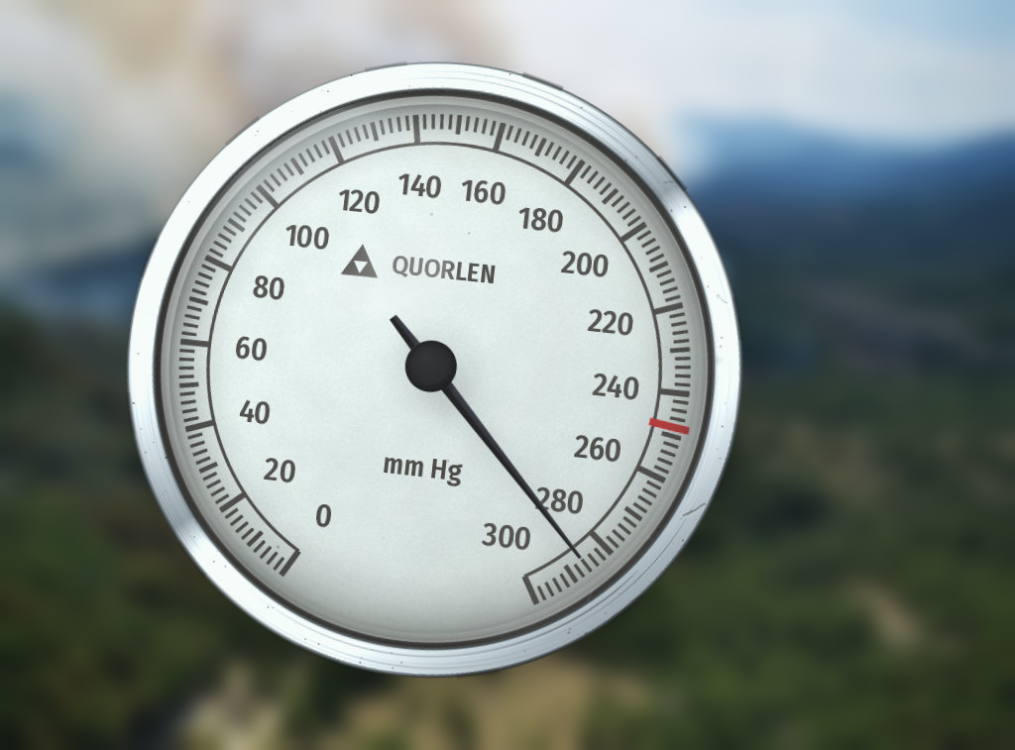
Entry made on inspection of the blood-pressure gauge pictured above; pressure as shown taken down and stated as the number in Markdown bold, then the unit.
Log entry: **286** mmHg
